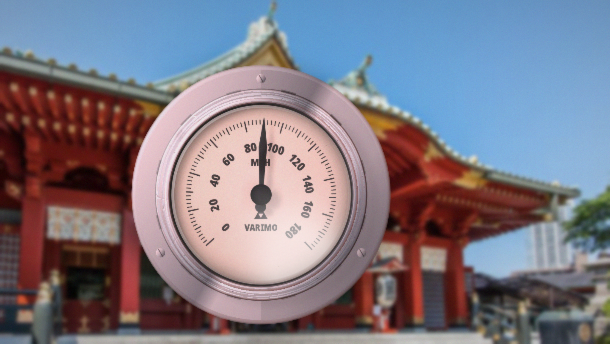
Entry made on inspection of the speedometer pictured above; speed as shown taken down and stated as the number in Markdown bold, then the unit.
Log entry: **90** mph
